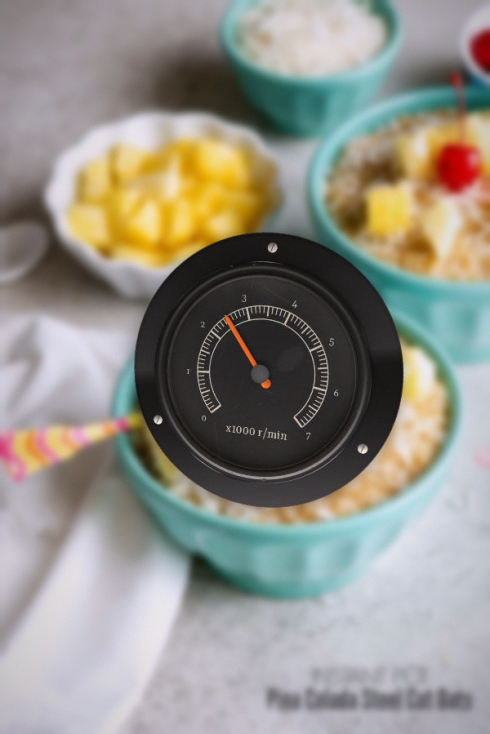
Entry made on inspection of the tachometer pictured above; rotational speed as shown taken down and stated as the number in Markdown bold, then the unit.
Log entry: **2500** rpm
